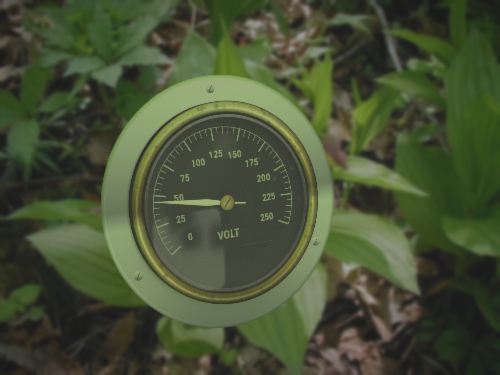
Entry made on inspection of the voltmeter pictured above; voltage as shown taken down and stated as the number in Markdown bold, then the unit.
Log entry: **45** V
